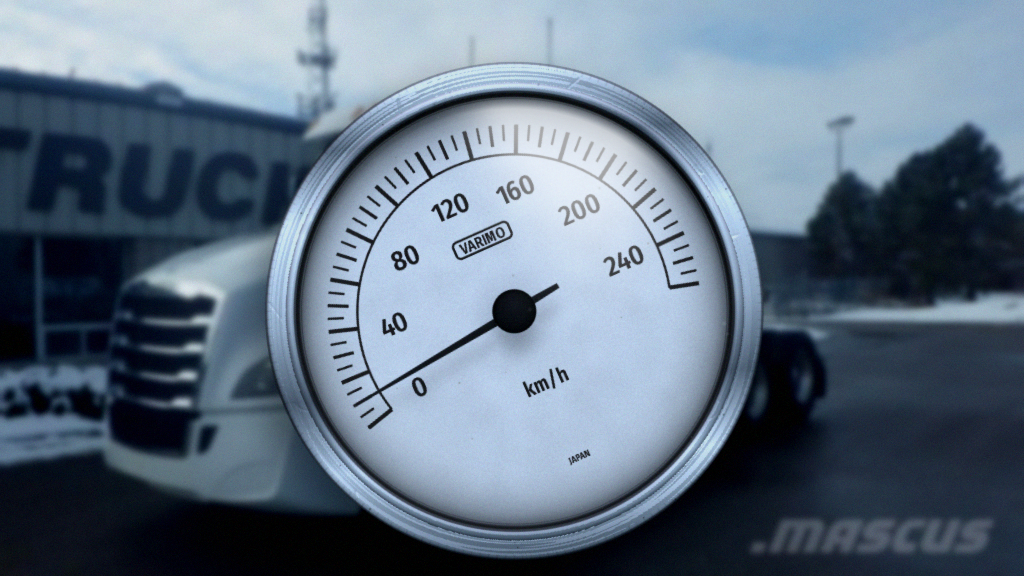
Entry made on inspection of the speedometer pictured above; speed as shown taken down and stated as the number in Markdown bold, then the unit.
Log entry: **10** km/h
